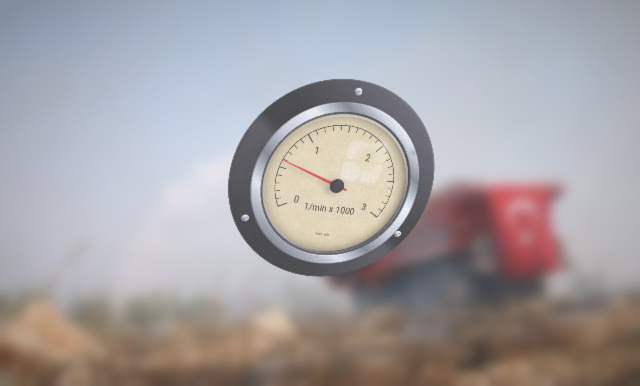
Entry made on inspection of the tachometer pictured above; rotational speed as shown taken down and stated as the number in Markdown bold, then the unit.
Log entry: **600** rpm
